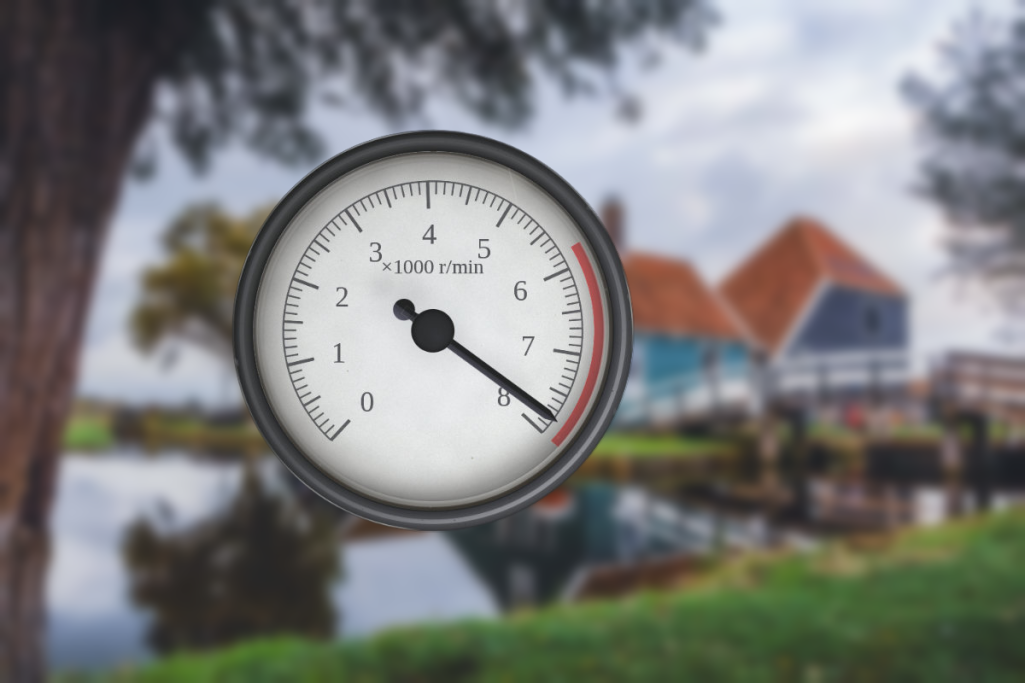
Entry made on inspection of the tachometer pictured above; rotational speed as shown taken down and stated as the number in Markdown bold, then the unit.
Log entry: **7800** rpm
